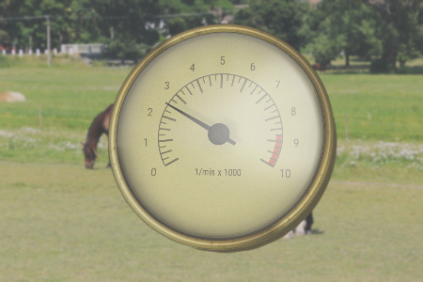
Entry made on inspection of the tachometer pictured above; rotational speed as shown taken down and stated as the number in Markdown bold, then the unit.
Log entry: **2500** rpm
